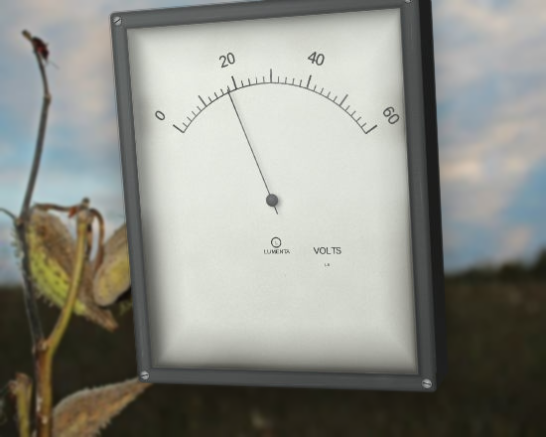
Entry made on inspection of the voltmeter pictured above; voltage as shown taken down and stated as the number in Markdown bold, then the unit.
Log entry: **18** V
